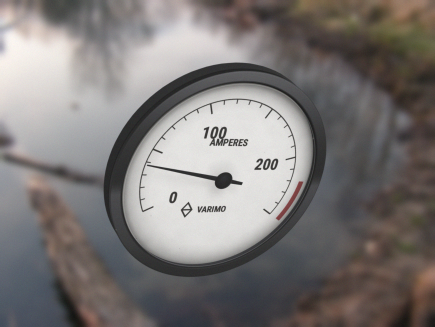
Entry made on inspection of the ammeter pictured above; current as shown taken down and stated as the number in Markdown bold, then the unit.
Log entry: **40** A
